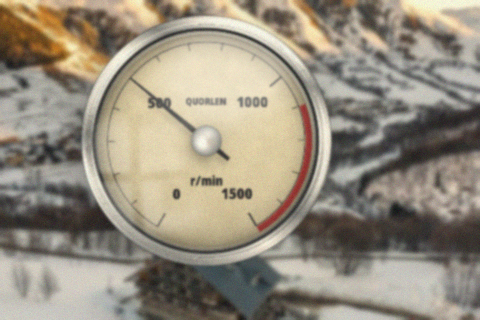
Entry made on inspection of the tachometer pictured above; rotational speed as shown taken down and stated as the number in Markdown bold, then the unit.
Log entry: **500** rpm
